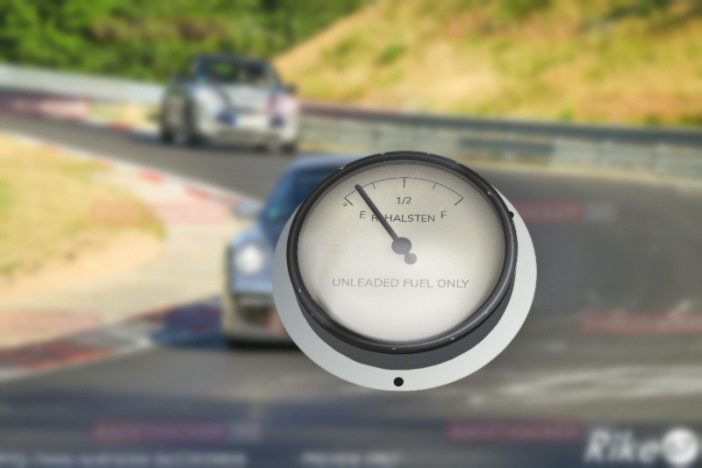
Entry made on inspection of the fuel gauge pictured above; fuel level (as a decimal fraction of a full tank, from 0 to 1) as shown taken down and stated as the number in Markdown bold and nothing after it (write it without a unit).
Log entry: **0.125**
